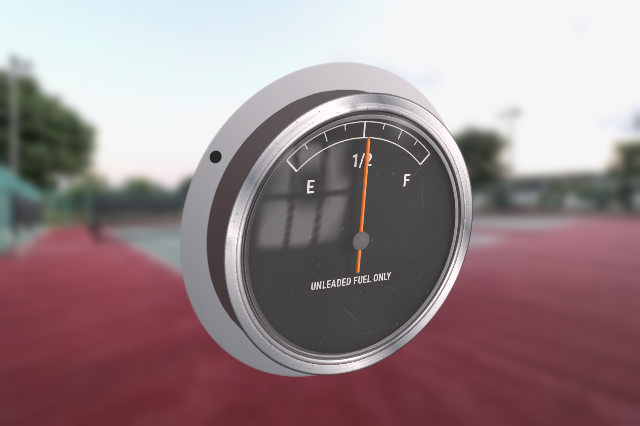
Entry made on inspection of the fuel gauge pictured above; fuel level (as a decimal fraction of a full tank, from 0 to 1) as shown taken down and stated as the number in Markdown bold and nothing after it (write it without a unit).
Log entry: **0.5**
